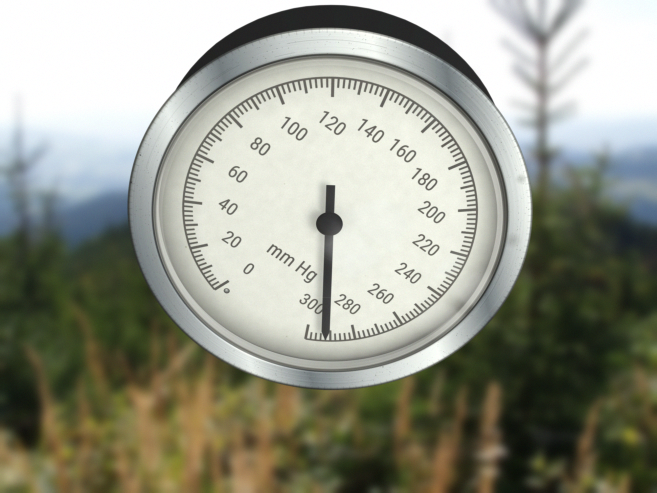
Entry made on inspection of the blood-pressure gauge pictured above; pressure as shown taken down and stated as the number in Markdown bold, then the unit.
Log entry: **292** mmHg
